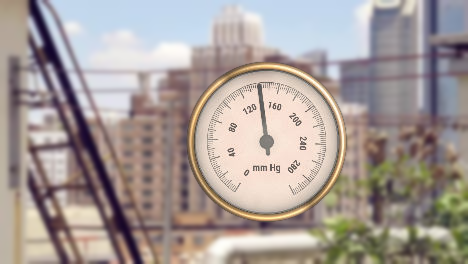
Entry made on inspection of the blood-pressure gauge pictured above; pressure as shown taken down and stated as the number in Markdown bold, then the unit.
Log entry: **140** mmHg
